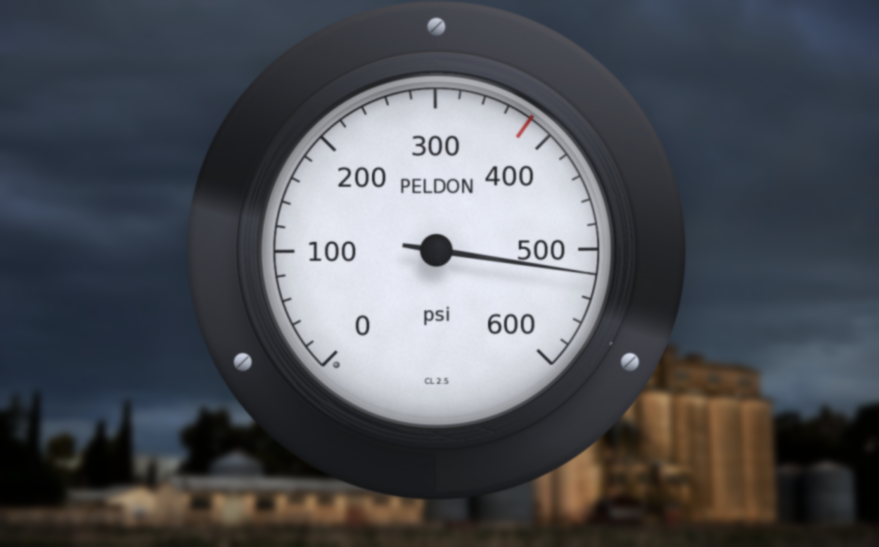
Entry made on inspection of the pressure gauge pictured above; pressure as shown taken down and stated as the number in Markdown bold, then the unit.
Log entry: **520** psi
